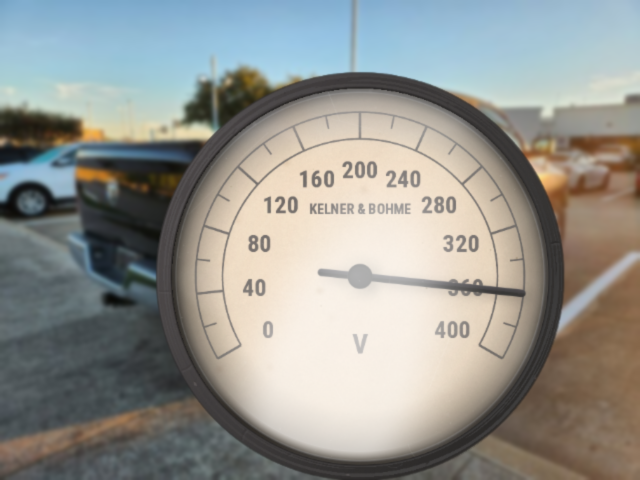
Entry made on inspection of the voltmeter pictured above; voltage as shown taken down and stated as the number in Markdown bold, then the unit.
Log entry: **360** V
